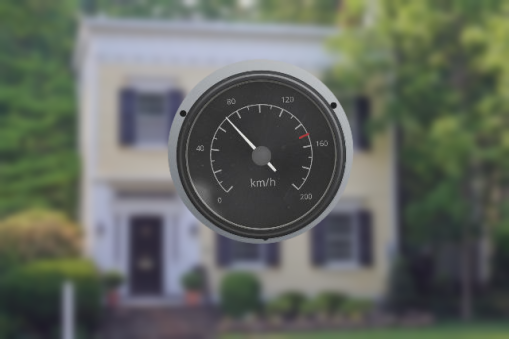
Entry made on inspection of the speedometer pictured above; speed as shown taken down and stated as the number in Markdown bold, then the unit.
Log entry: **70** km/h
